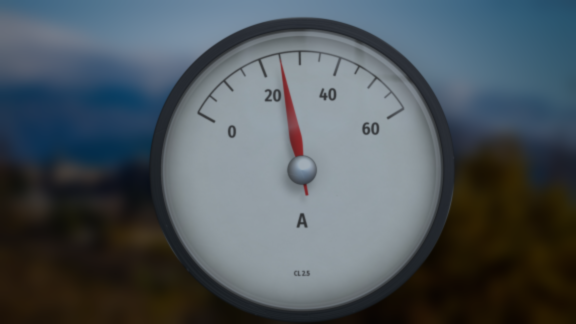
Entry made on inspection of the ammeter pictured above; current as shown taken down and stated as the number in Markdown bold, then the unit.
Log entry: **25** A
